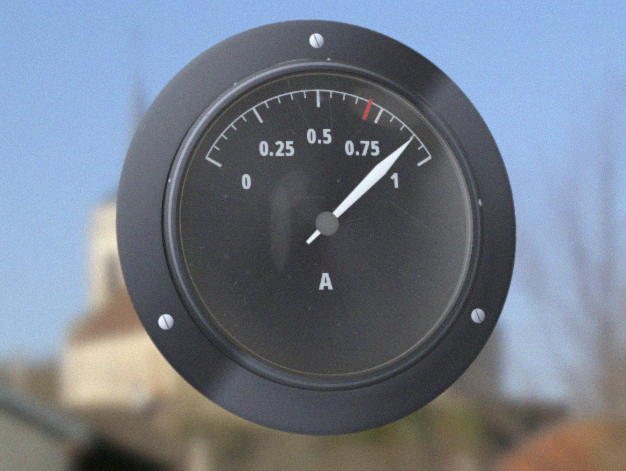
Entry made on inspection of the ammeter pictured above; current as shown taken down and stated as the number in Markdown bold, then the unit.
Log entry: **0.9** A
